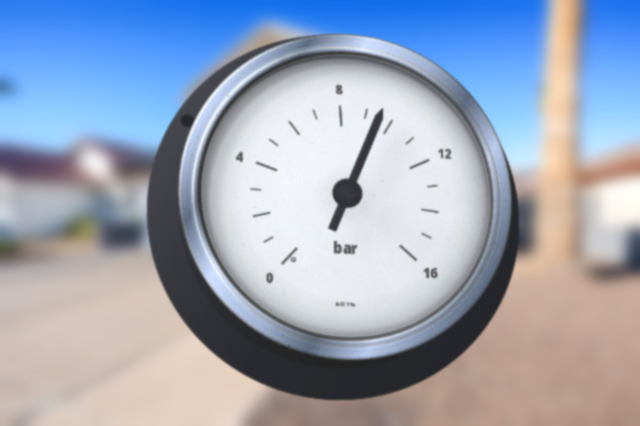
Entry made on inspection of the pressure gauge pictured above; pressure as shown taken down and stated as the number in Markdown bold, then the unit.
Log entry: **9.5** bar
